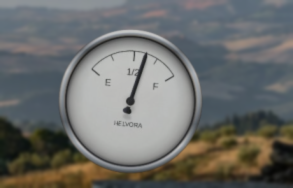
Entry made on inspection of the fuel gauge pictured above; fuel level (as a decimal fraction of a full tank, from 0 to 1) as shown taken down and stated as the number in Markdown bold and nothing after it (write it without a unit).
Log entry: **0.625**
